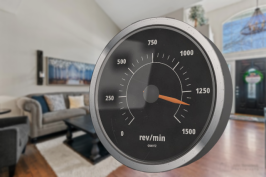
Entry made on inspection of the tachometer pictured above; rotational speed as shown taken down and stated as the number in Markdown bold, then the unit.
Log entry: **1350** rpm
